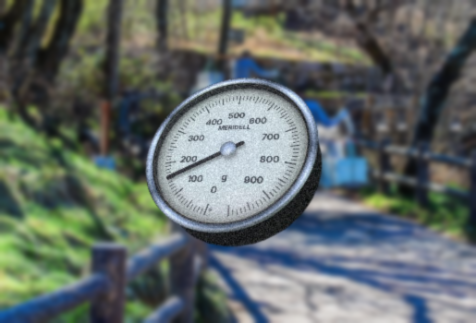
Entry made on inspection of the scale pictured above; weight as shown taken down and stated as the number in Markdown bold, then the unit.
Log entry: **150** g
